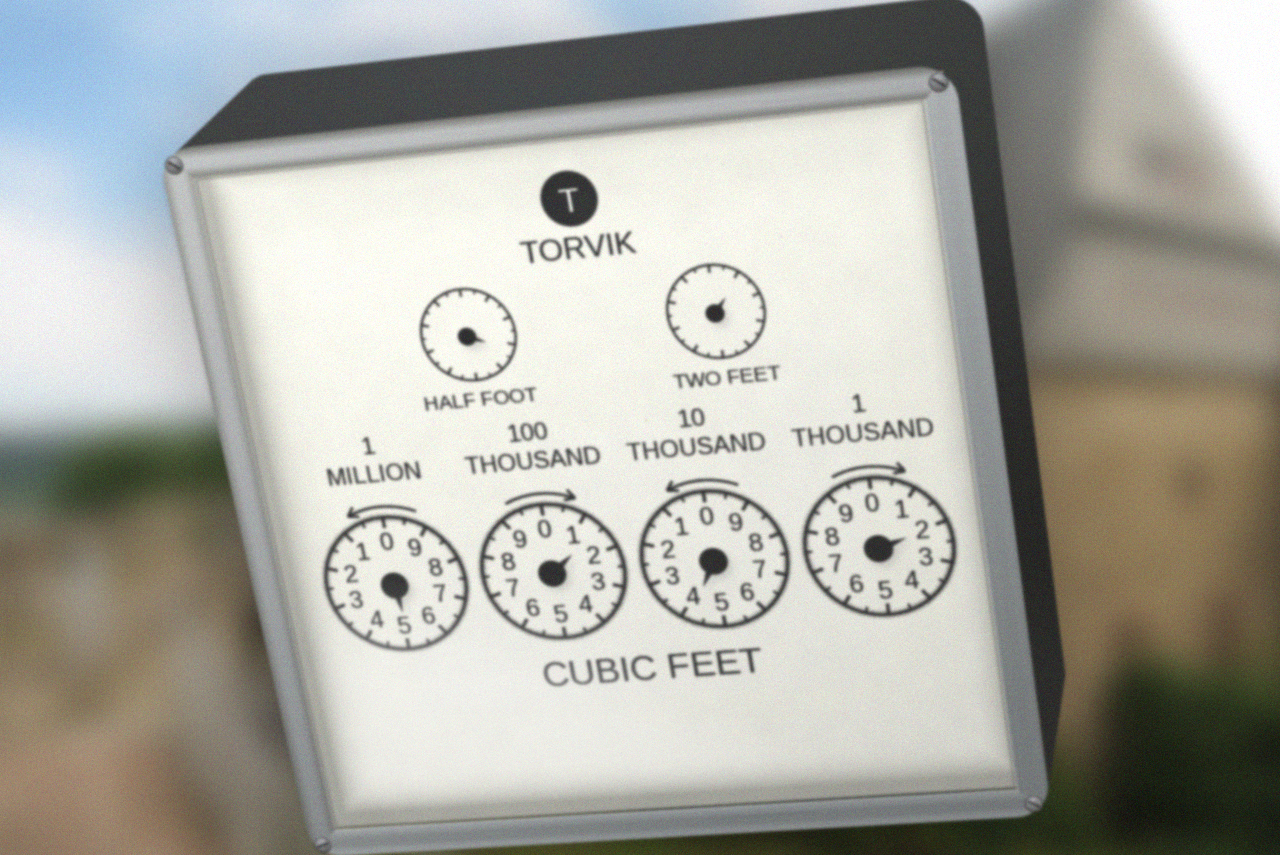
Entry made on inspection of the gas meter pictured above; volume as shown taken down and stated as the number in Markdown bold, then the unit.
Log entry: **514200** ft³
